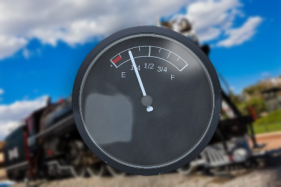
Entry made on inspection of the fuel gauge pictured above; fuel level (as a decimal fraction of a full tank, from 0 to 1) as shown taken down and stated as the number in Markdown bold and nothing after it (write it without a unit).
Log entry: **0.25**
